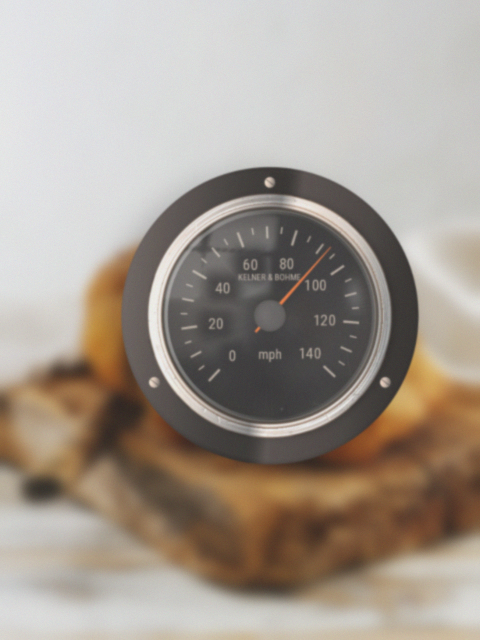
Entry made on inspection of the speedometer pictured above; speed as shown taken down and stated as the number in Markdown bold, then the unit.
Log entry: **92.5** mph
